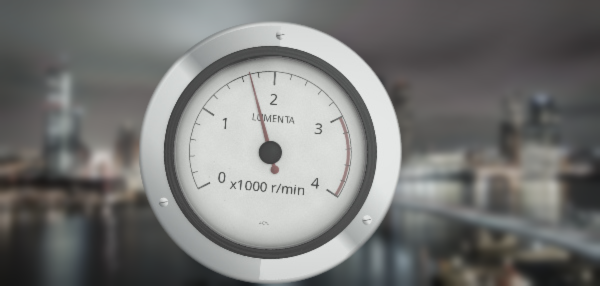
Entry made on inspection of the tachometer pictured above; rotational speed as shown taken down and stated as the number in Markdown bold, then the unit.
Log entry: **1700** rpm
